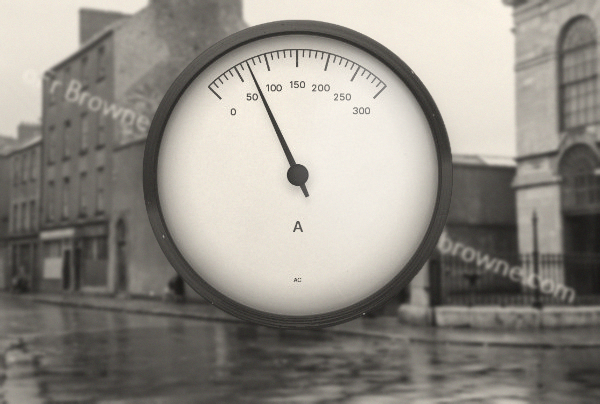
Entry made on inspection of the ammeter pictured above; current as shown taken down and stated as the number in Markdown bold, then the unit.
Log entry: **70** A
